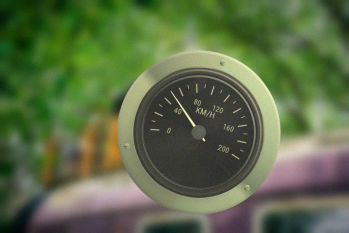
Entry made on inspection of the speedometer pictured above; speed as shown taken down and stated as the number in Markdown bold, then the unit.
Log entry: **50** km/h
